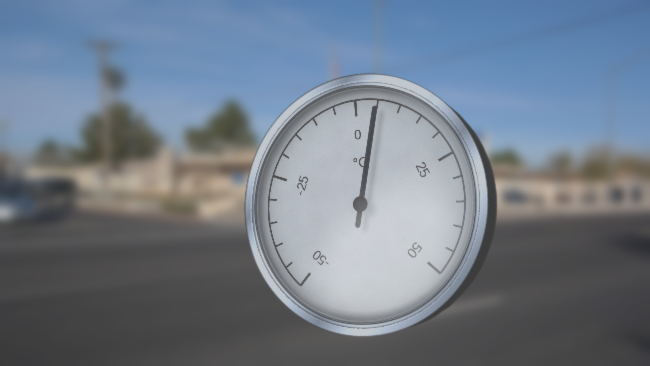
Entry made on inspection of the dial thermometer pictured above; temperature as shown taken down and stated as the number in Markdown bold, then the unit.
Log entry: **5** °C
